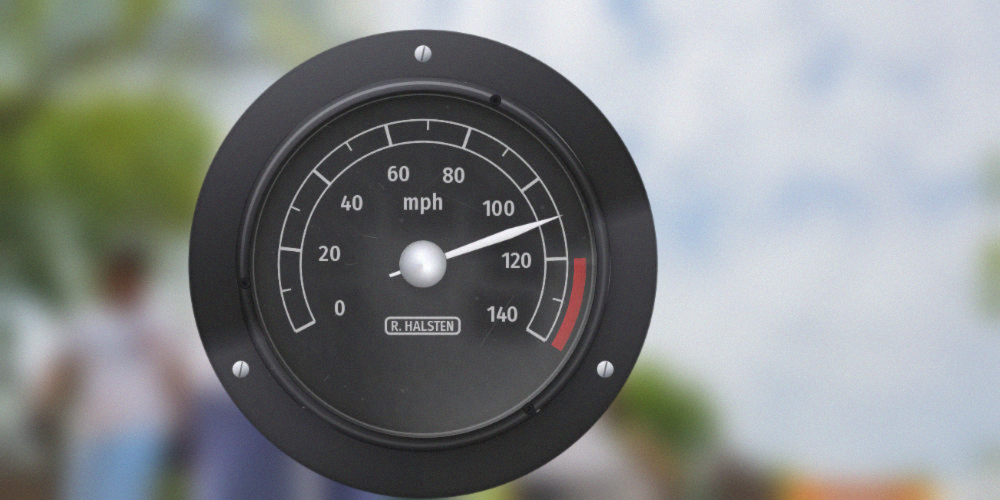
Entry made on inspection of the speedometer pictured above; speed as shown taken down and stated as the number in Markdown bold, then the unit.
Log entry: **110** mph
